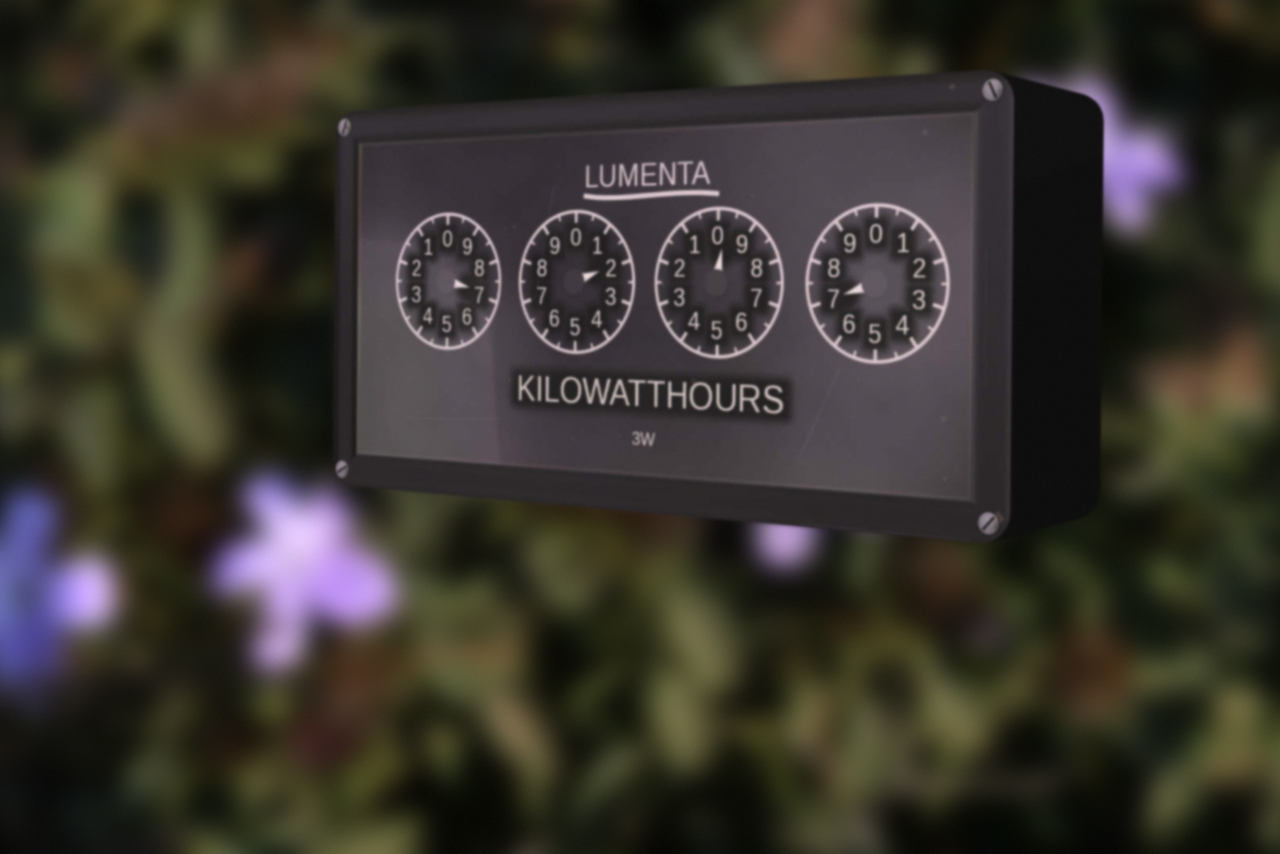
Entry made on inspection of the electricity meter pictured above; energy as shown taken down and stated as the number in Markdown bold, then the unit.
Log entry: **7197** kWh
